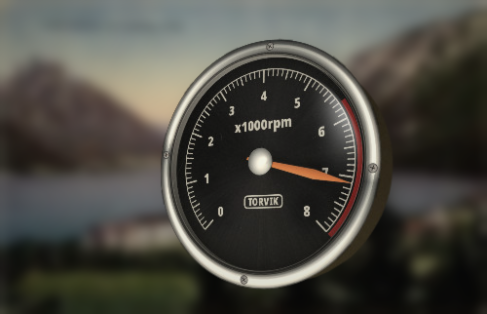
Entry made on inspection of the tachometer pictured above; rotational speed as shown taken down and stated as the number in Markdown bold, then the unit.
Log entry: **7100** rpm
